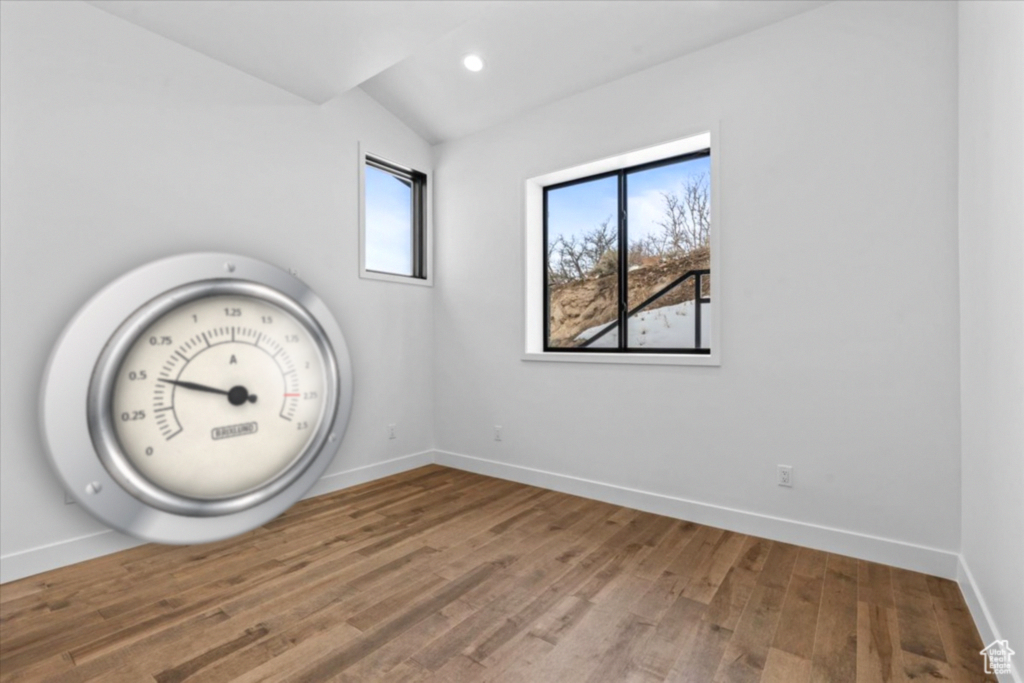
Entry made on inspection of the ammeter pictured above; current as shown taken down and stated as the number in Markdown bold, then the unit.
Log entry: **0.5** A
